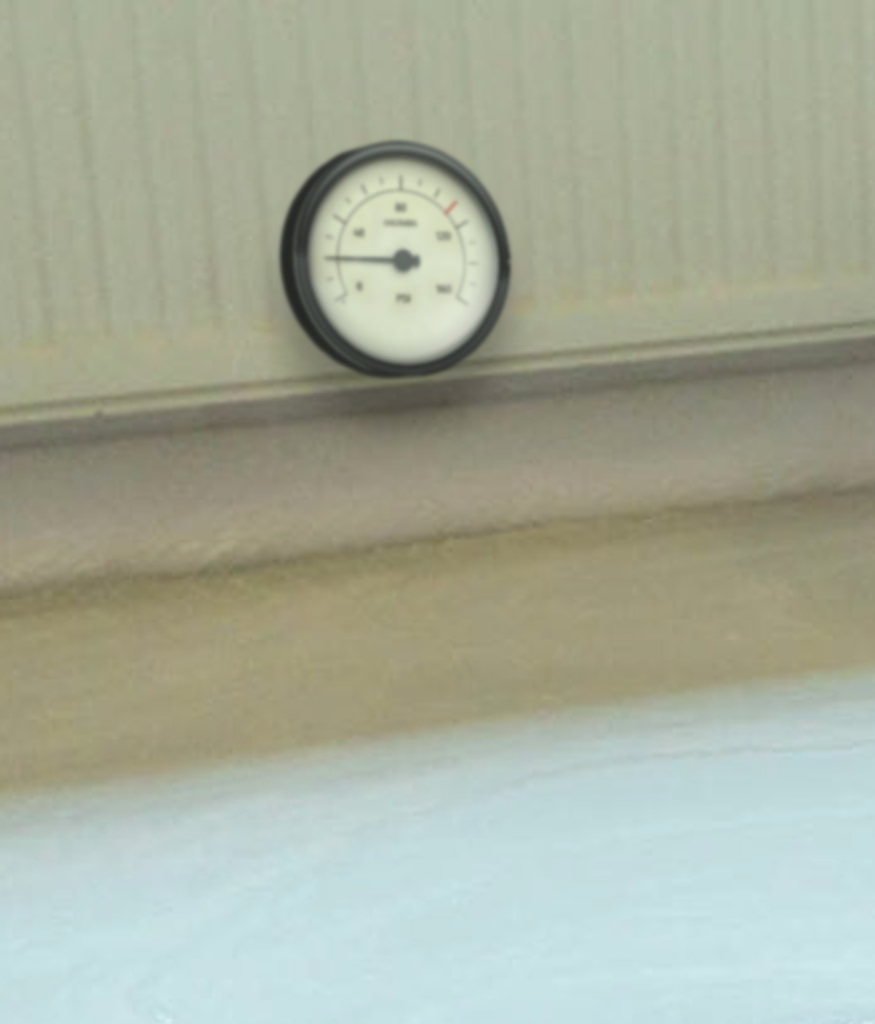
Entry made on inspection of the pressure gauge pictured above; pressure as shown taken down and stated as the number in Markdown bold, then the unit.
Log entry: **20** psi
